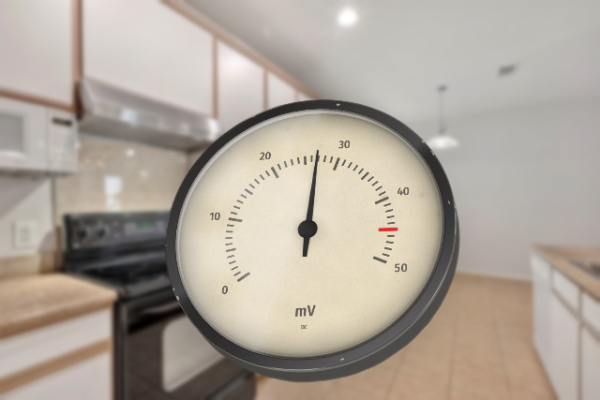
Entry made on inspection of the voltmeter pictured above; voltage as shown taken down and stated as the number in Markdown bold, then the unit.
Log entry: **27** mV
